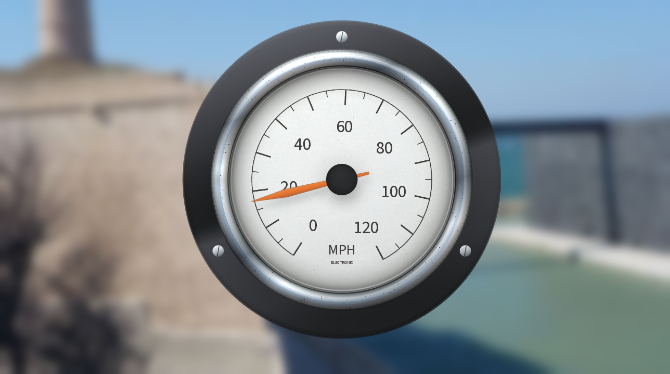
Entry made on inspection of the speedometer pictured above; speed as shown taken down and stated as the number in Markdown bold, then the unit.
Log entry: **17.5** mph
